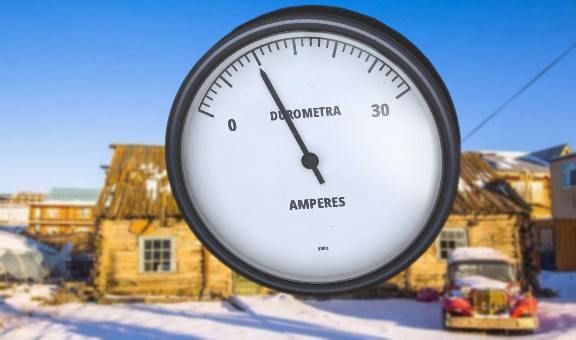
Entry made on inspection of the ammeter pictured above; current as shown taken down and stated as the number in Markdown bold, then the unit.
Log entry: **10** A
